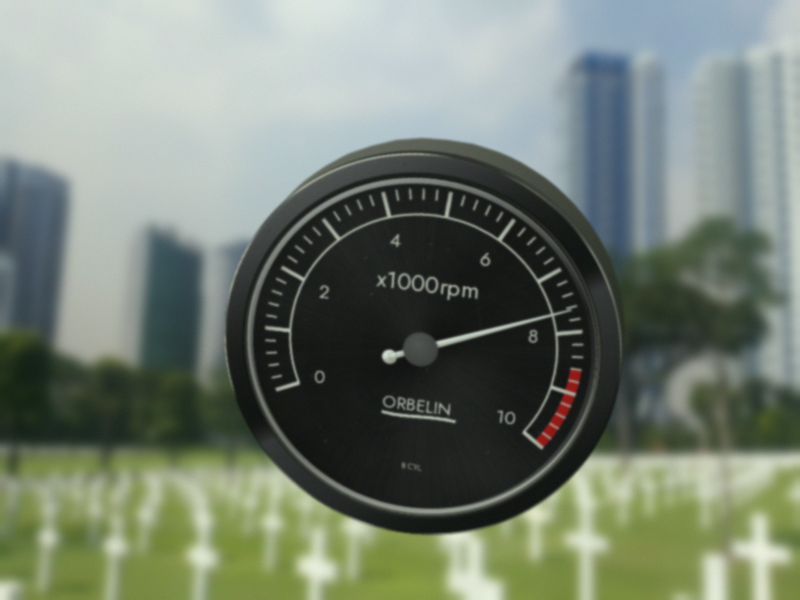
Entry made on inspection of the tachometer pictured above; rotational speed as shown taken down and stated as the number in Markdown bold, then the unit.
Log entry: **7600** rpm
